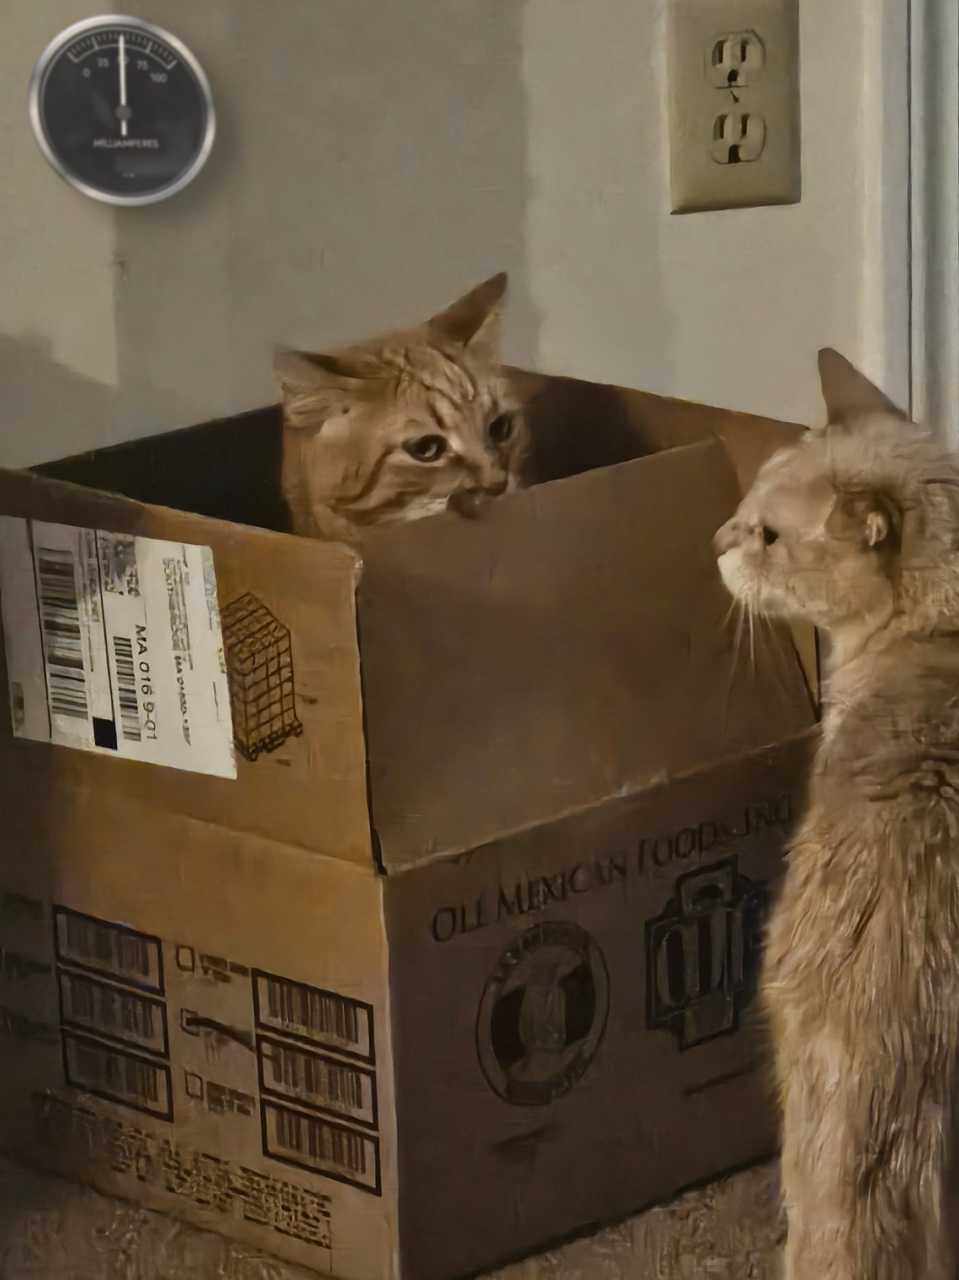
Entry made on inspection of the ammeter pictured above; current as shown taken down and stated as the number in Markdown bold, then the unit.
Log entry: **50** mA
